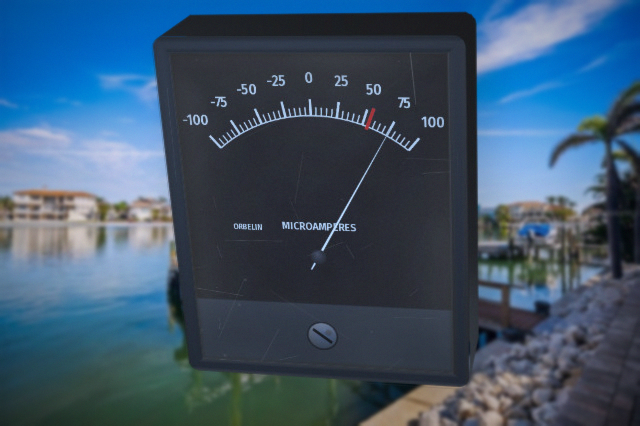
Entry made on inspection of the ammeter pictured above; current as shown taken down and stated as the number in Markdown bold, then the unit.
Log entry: **75** µA
